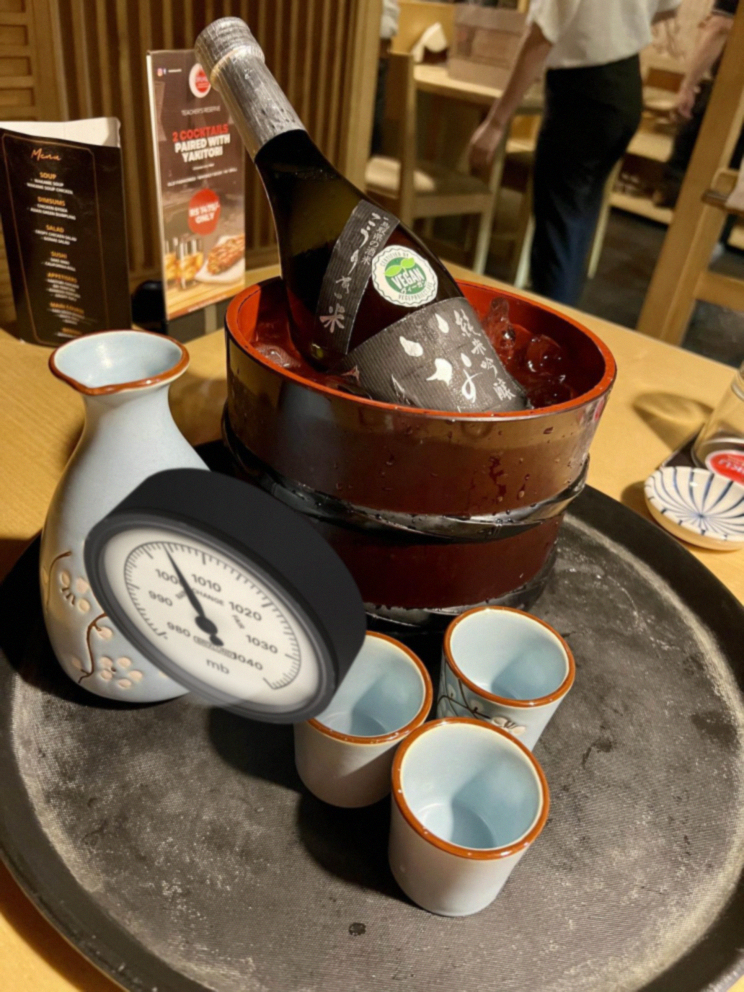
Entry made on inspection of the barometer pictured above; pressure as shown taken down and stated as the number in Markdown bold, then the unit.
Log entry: **1005** mbar
